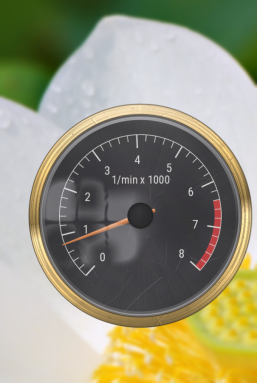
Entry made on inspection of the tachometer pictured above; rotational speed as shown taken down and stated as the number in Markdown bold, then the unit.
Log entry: **800** rpm
